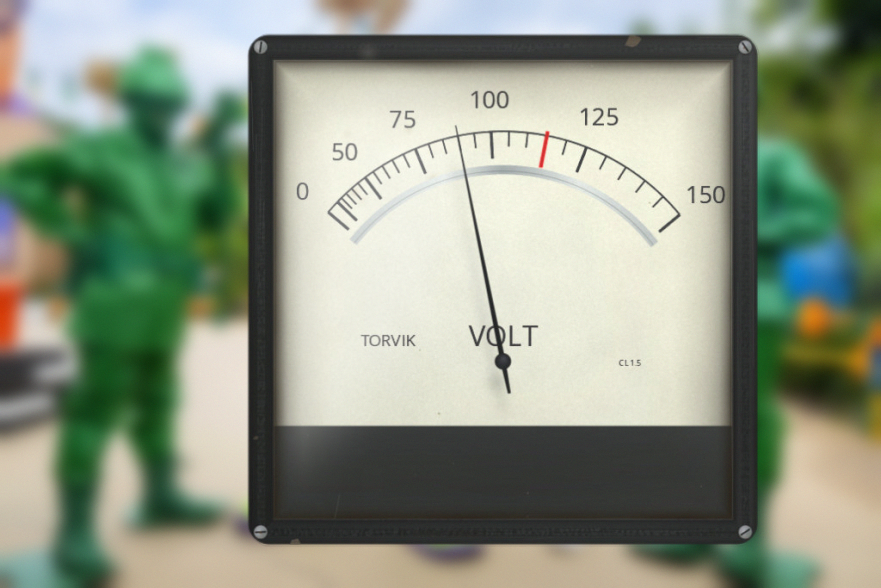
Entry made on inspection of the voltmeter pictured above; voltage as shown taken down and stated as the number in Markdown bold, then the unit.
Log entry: **90** V
